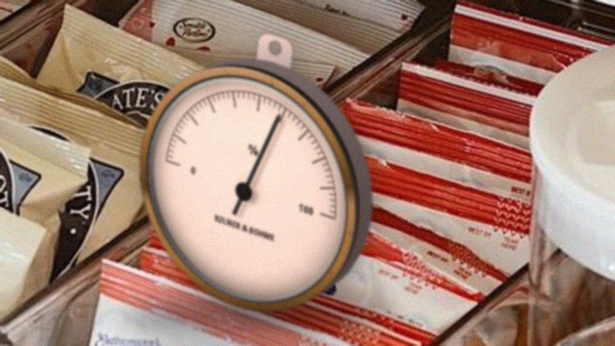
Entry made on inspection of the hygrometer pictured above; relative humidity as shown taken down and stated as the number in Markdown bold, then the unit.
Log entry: **60** %
